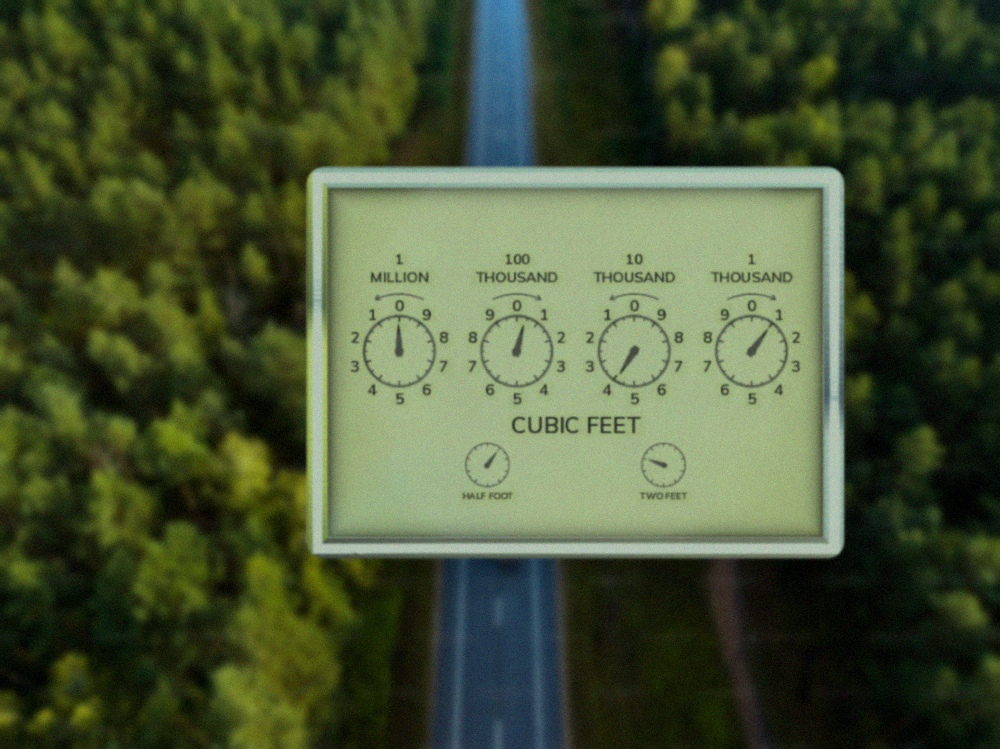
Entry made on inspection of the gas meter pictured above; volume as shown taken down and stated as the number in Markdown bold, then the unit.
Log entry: **4100** ft³
